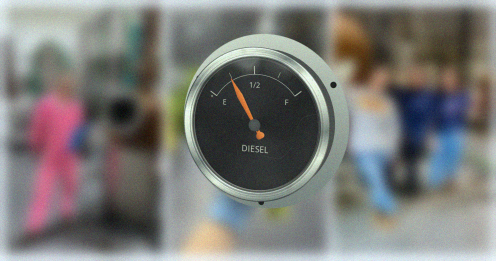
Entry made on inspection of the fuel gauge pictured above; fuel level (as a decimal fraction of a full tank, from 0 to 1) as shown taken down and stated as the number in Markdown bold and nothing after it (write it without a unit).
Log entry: **0.25**
